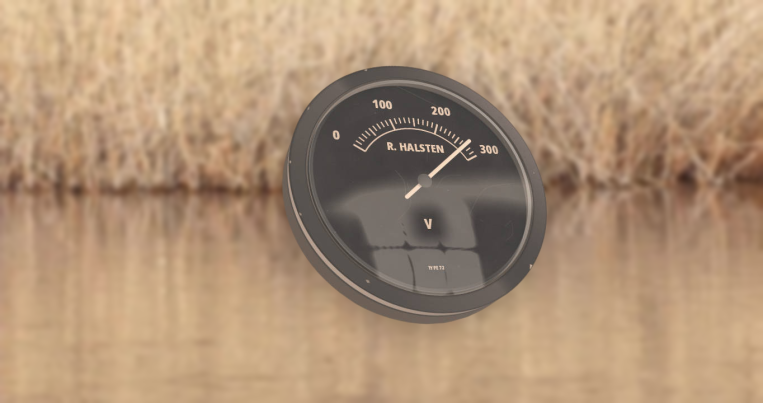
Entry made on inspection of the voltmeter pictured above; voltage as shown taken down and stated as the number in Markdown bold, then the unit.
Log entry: **270** V
